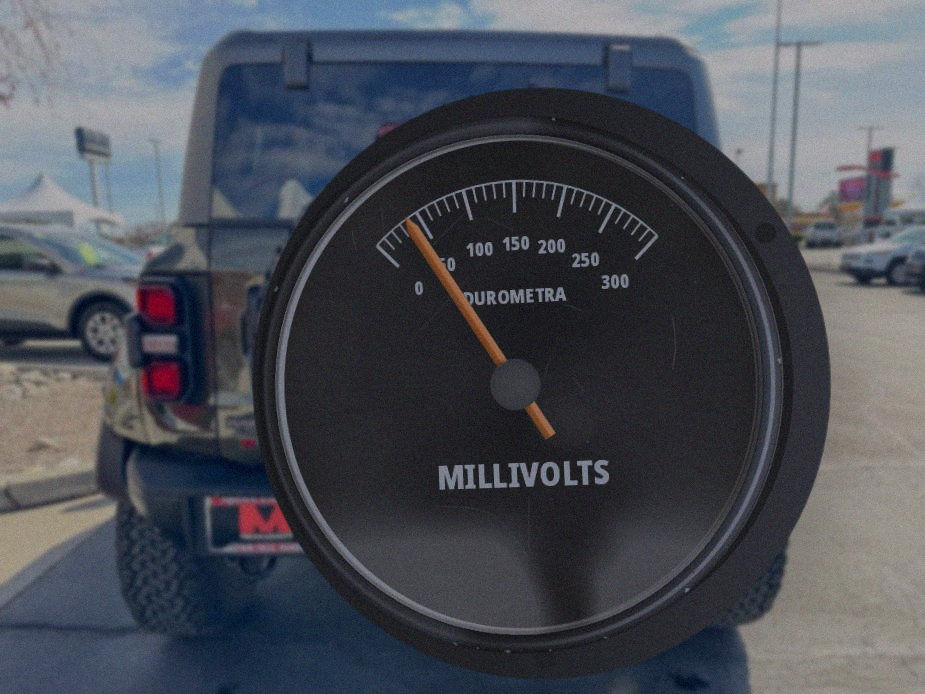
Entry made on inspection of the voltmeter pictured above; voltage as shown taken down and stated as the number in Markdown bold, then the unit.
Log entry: **40** mV
